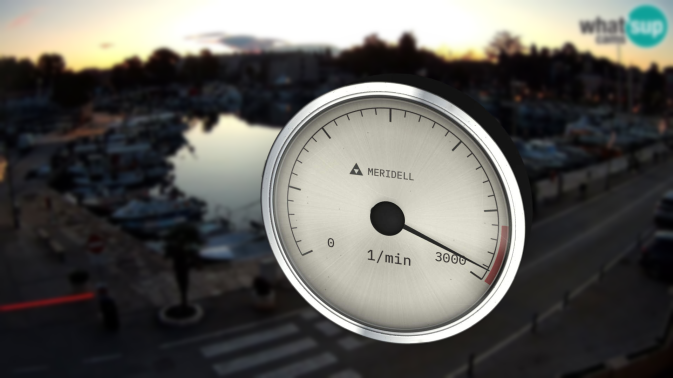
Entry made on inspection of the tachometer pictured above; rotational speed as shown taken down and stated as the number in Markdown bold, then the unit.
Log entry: **2900** rpm
